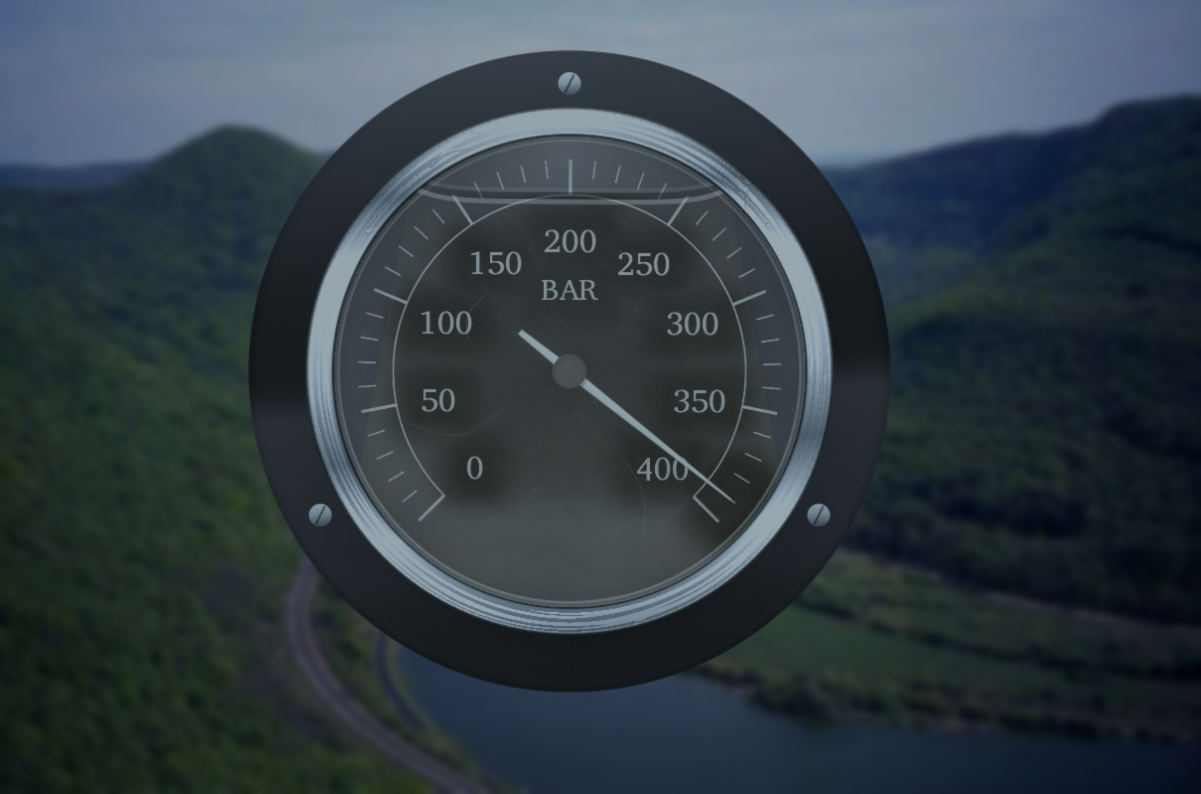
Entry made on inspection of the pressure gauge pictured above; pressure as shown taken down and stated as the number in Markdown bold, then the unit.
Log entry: **390** bar
